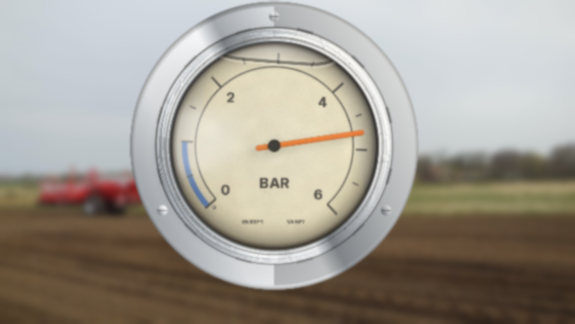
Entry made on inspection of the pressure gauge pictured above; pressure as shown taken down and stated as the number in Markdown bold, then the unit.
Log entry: **4.75** bar
